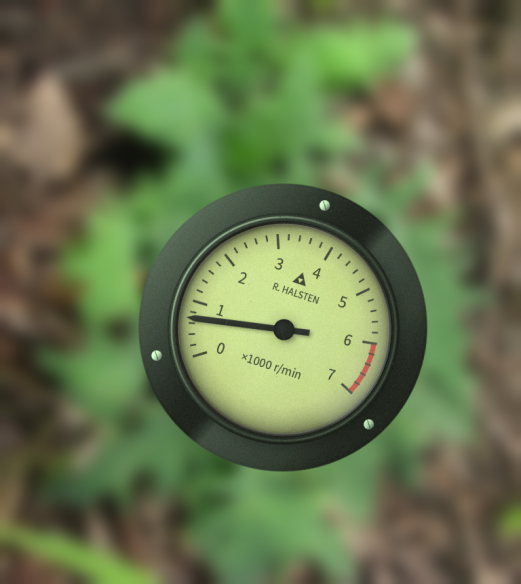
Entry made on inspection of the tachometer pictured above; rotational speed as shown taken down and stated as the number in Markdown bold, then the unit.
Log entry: **700** rpm
